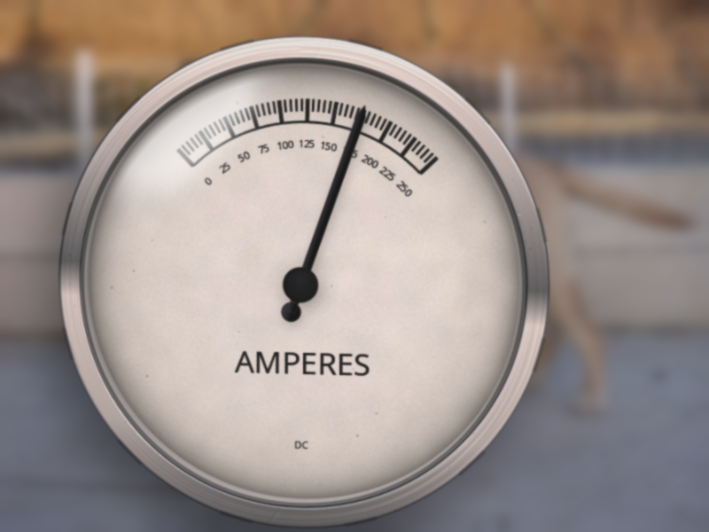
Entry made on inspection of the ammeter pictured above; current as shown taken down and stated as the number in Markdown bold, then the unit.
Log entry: **175** A
